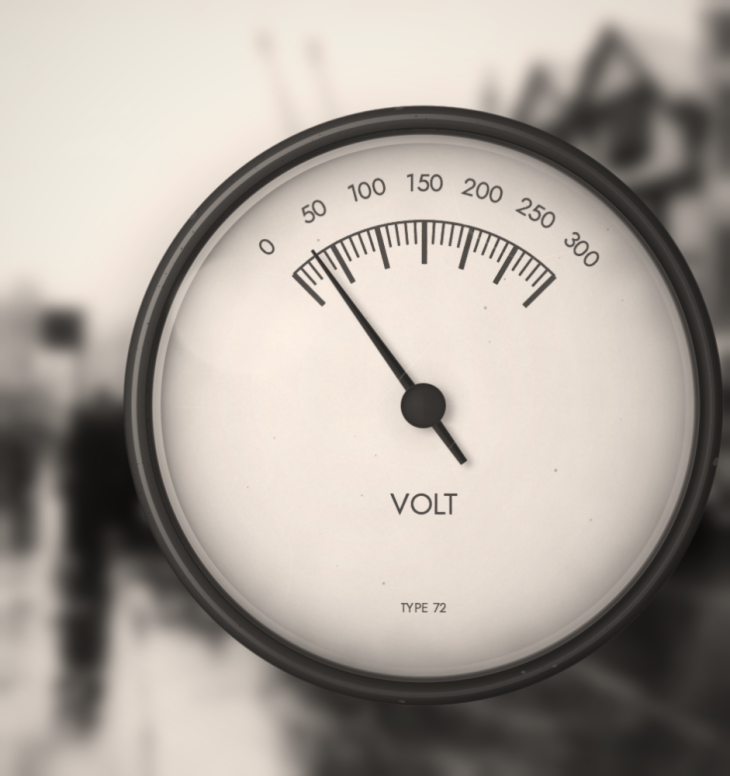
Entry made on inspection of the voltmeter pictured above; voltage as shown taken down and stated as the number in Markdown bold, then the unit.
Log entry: **30** V
